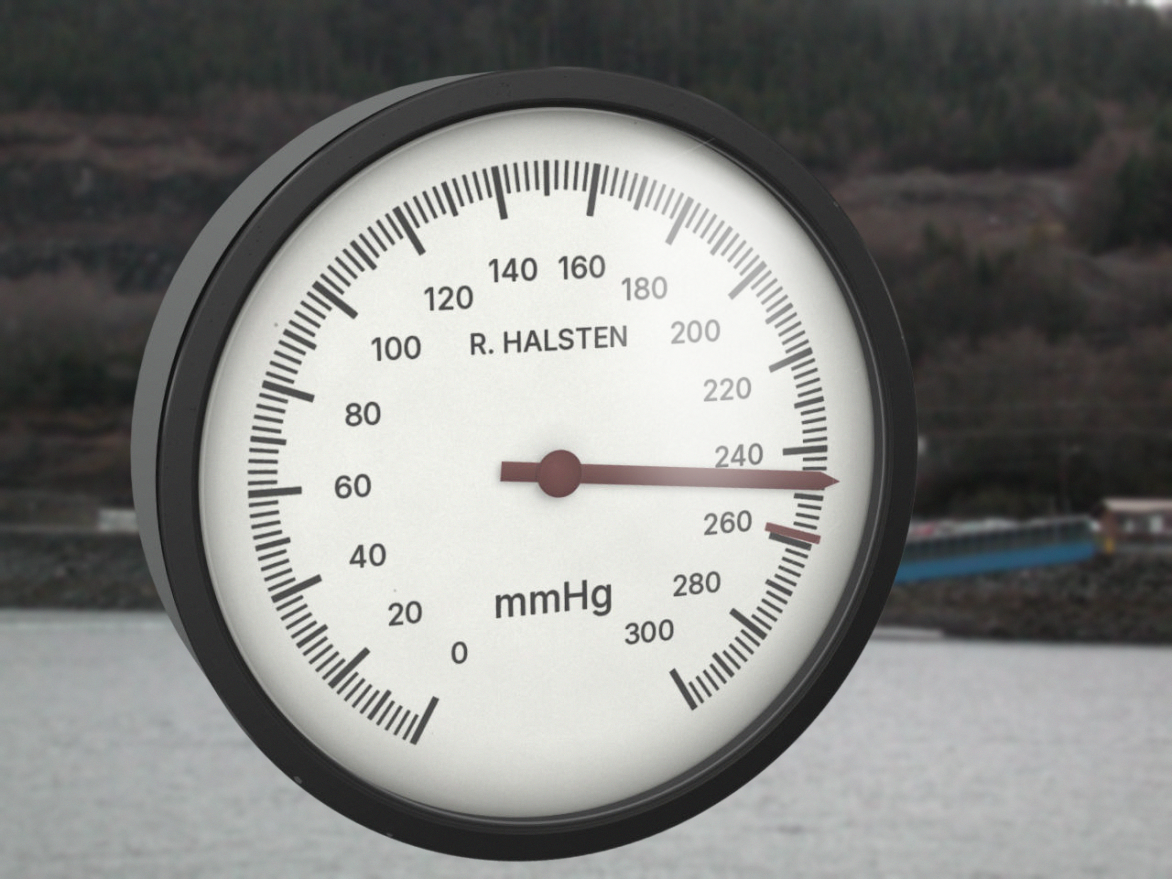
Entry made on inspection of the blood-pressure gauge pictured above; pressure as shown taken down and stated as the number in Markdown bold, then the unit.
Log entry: **246** mmHg
